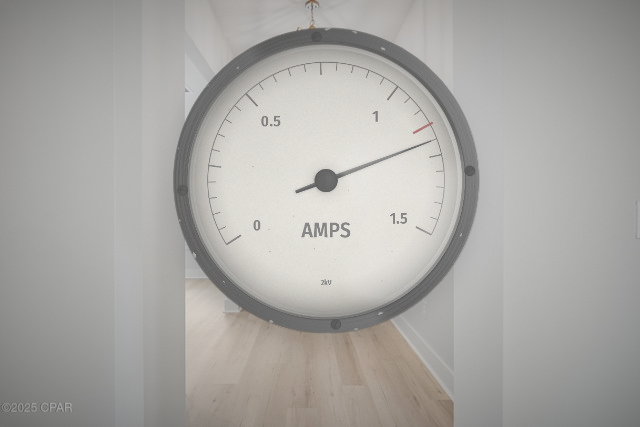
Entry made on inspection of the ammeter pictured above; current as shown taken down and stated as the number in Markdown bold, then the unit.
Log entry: **1.2** A
